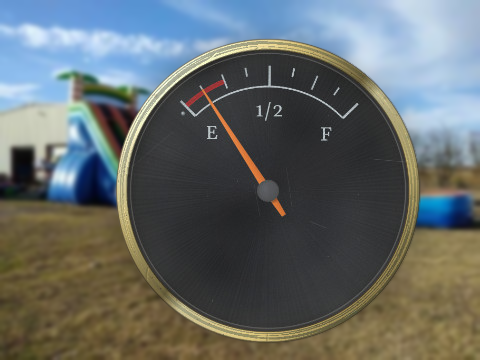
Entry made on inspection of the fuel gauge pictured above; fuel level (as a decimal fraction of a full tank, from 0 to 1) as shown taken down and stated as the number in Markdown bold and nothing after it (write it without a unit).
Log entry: **0.125**
